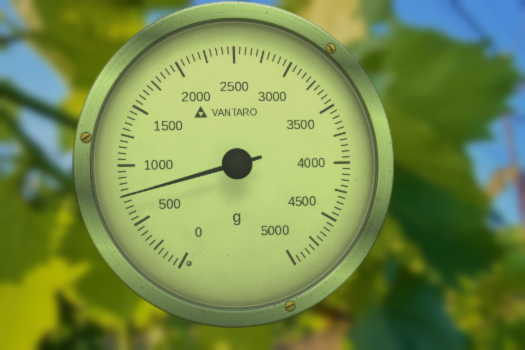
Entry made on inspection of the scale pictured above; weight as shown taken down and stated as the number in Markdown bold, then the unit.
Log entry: **750** g
